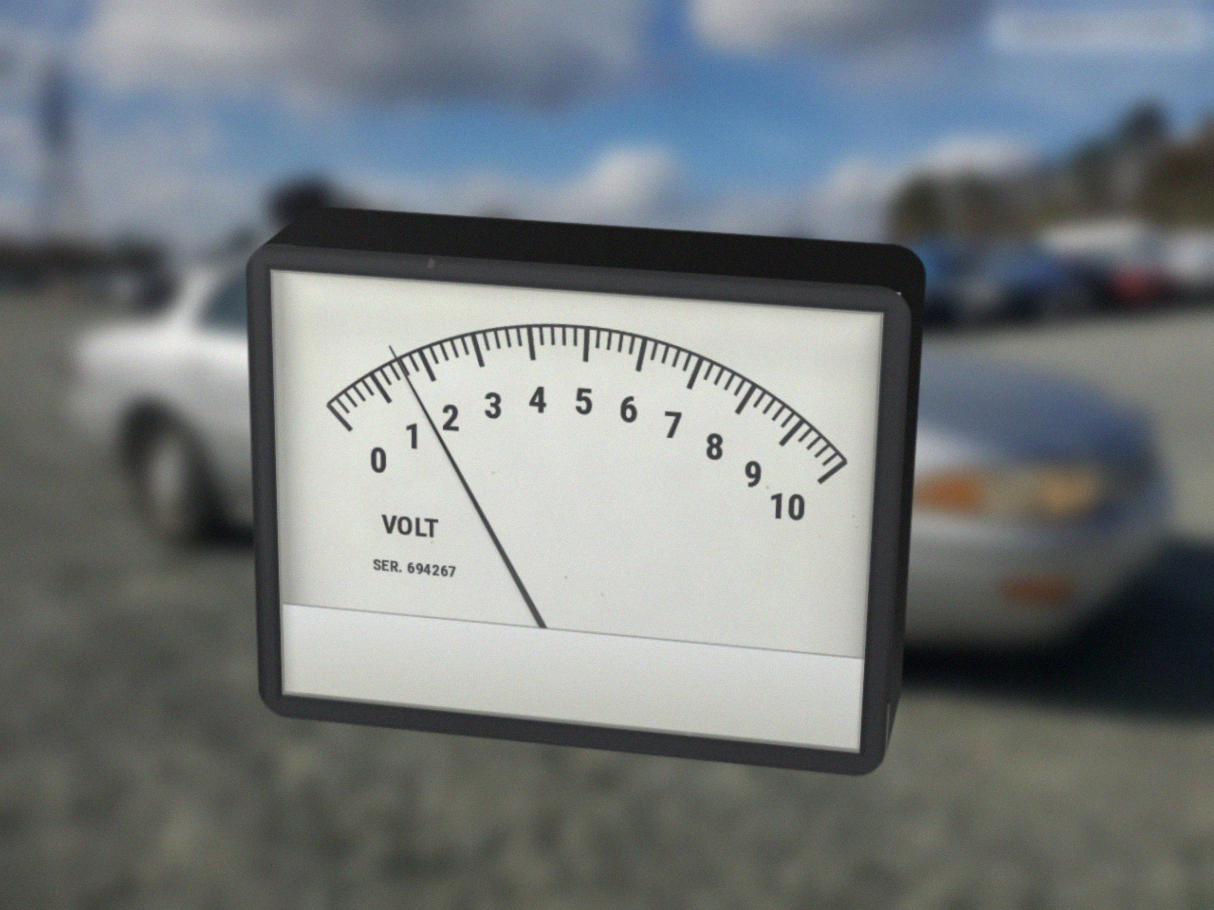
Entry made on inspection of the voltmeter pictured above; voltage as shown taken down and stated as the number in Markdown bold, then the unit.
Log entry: **1.6** V
